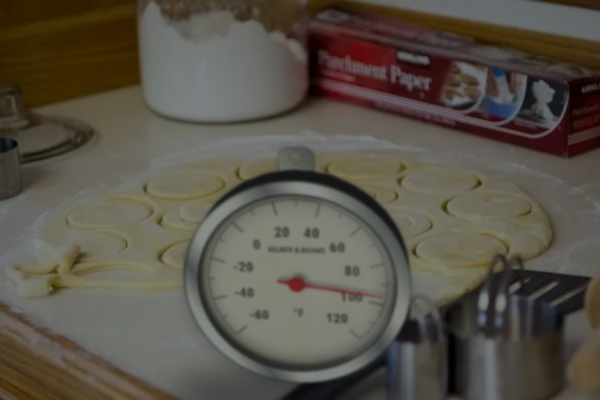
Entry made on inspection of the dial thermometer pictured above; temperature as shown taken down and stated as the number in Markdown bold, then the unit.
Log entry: **95** °F
